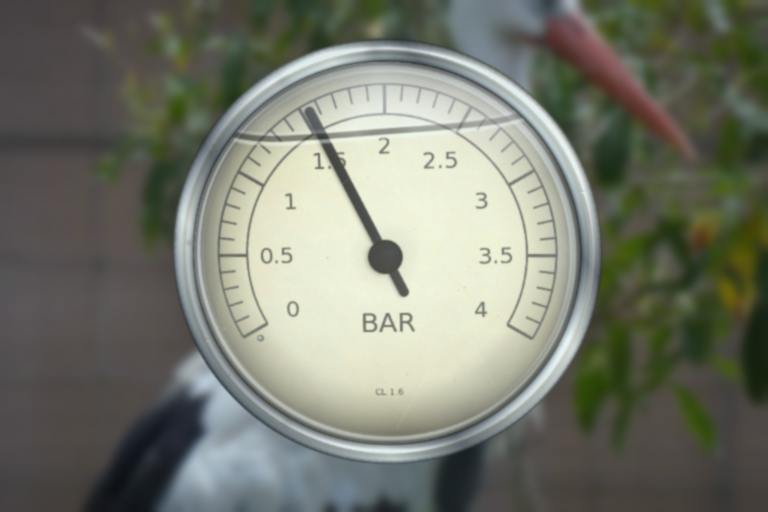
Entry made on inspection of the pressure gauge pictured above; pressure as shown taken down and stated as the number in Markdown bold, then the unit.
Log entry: **1.55** bar
